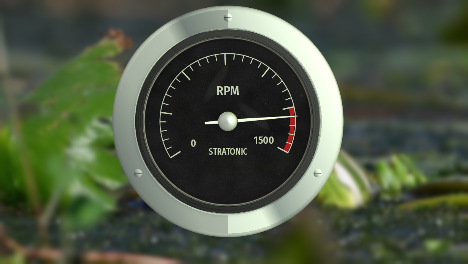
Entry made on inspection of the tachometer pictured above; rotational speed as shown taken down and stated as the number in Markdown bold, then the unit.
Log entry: **1300** rpm
